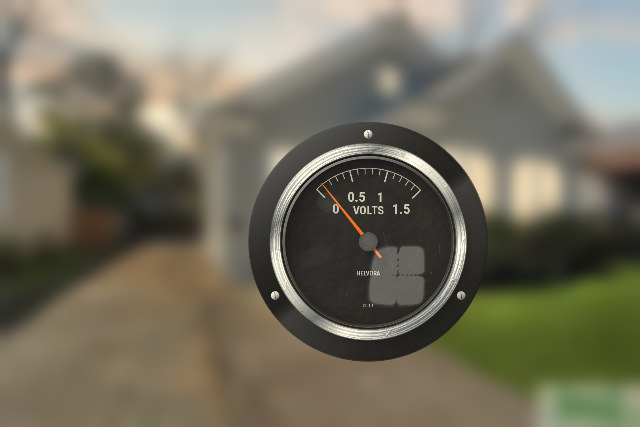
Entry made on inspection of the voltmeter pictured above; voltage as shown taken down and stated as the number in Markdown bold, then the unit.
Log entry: **0.1** V
